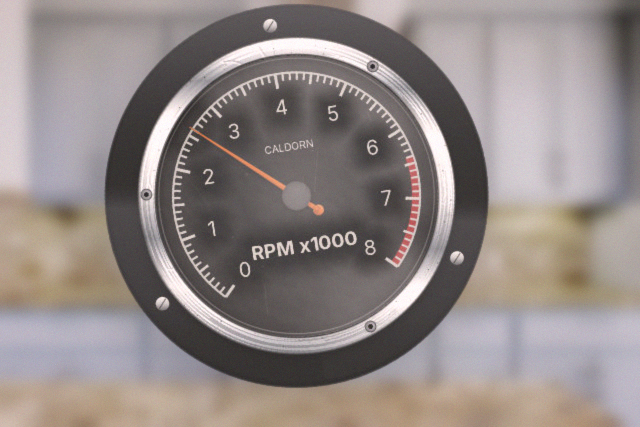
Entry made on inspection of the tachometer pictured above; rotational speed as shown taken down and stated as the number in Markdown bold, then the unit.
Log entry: **2600** rpm
